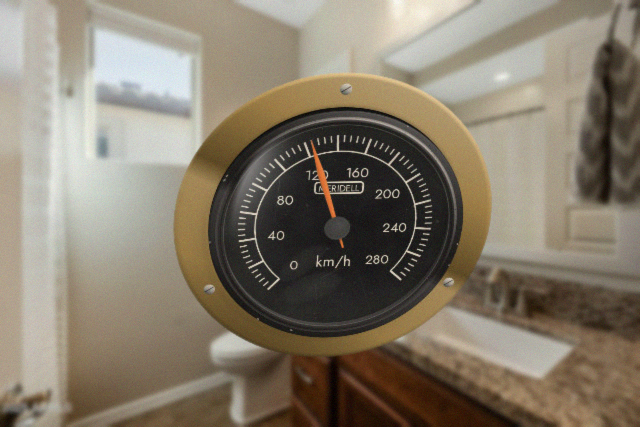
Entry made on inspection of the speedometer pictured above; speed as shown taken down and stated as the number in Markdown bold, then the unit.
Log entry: **124** km/h
